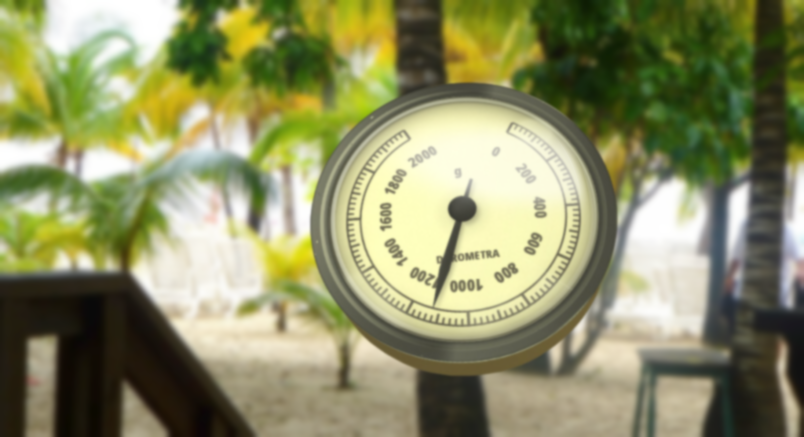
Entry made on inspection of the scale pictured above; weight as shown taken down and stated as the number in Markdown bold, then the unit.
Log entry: **1120** g
